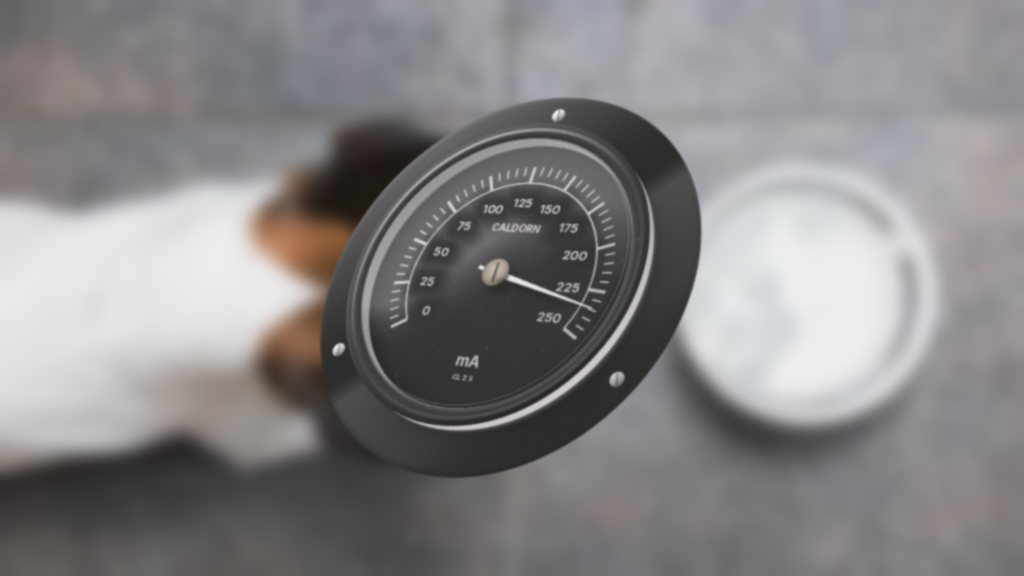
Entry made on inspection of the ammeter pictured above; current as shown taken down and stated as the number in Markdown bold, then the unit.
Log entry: **235** mA
